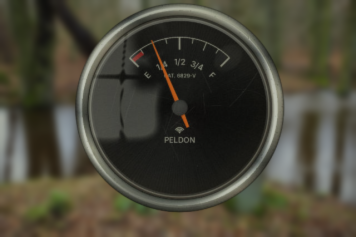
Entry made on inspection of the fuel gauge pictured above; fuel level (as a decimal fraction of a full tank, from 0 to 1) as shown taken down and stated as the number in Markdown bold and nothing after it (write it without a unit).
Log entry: **0.25**
